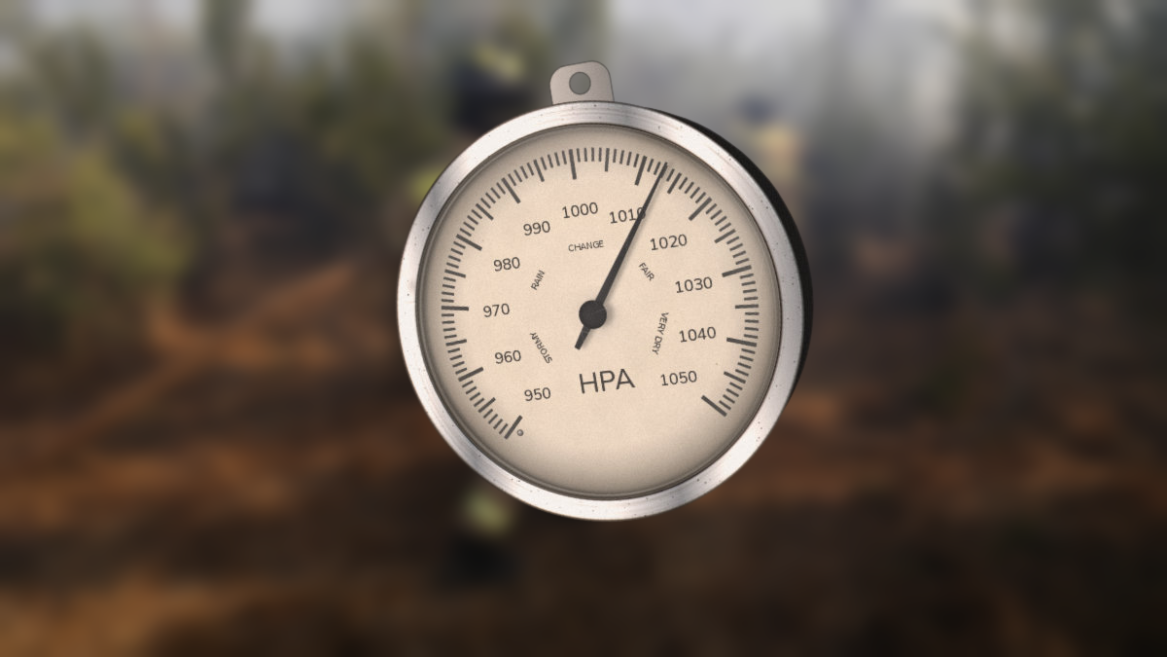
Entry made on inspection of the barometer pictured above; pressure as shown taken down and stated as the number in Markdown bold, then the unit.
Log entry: **1013** hPa
